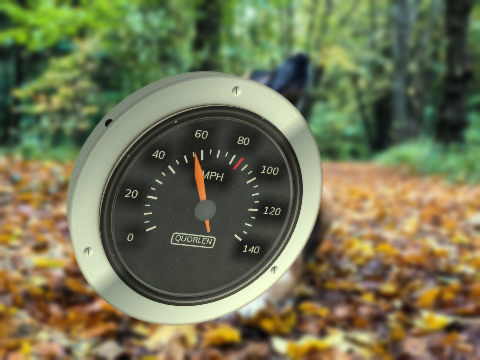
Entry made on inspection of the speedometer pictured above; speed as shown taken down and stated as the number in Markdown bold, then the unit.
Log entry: **55** mph
